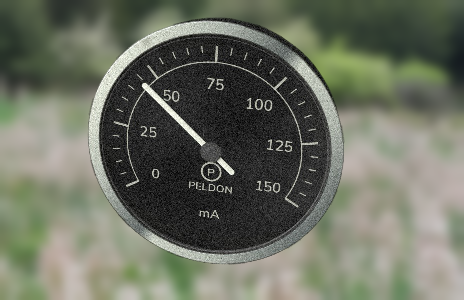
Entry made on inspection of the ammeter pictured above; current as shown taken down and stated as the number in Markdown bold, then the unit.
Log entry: **45** mA
